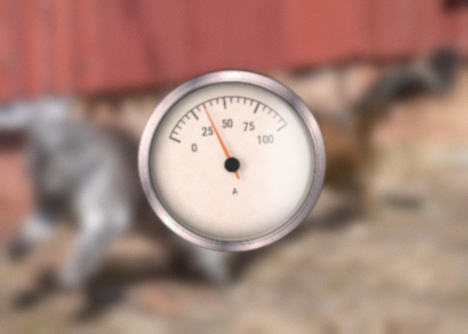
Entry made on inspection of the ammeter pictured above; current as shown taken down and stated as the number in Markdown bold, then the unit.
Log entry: **35** A
